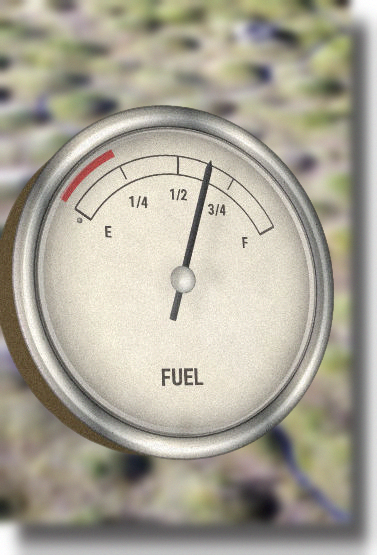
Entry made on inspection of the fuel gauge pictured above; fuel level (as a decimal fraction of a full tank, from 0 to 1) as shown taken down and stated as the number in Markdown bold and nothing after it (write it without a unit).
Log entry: **0.625**
